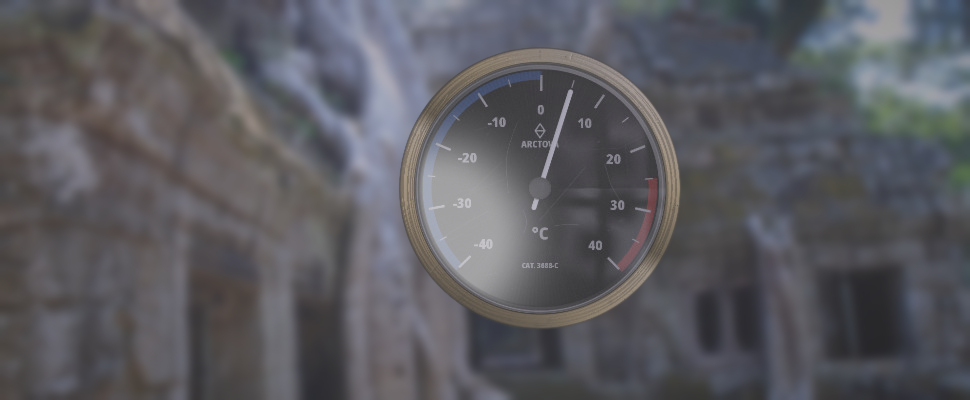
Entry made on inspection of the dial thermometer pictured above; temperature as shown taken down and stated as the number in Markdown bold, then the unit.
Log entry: **5** °C
